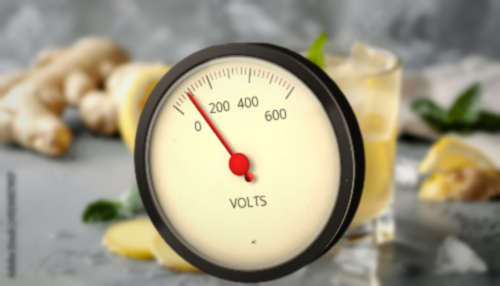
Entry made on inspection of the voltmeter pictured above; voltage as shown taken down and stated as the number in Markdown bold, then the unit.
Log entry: **100** V
